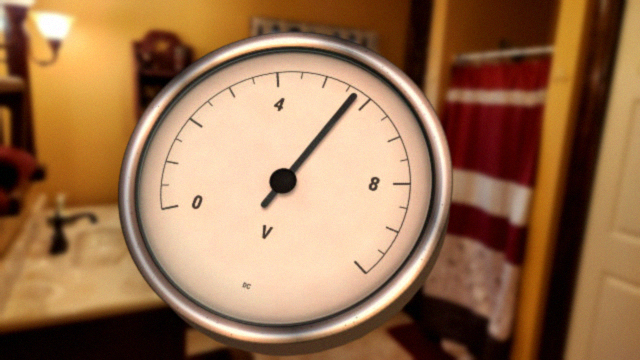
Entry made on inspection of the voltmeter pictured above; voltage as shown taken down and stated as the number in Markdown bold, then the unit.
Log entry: **5.75** V
